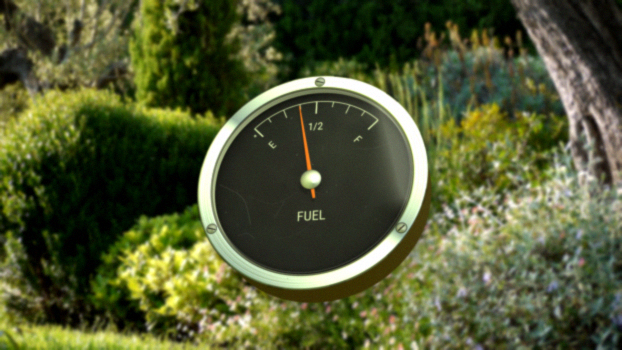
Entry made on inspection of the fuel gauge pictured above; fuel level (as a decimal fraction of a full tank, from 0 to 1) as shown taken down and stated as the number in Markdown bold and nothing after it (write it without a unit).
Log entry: **0.375**
